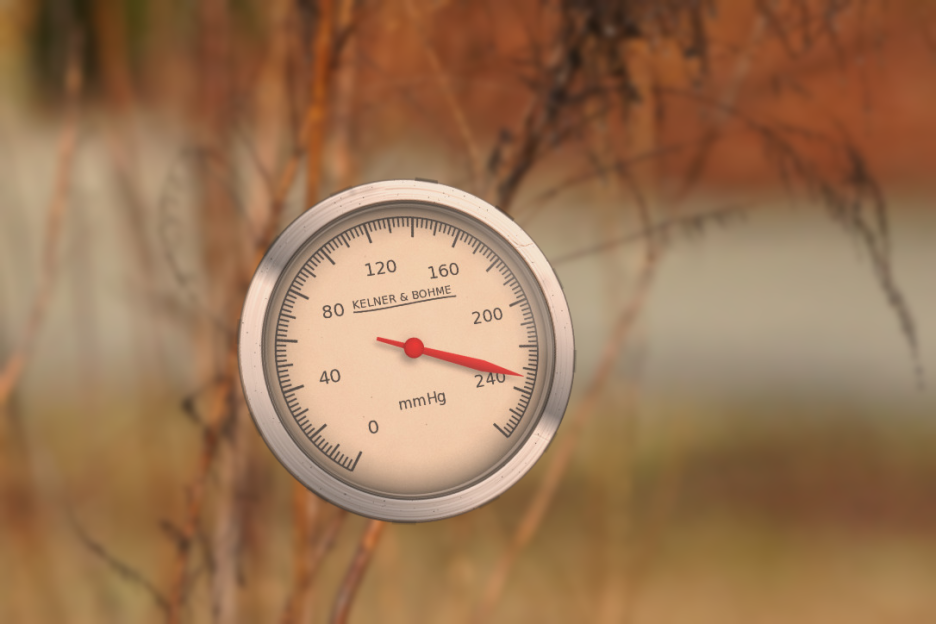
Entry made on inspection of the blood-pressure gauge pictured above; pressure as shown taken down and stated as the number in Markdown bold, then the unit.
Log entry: **234** mmHg
